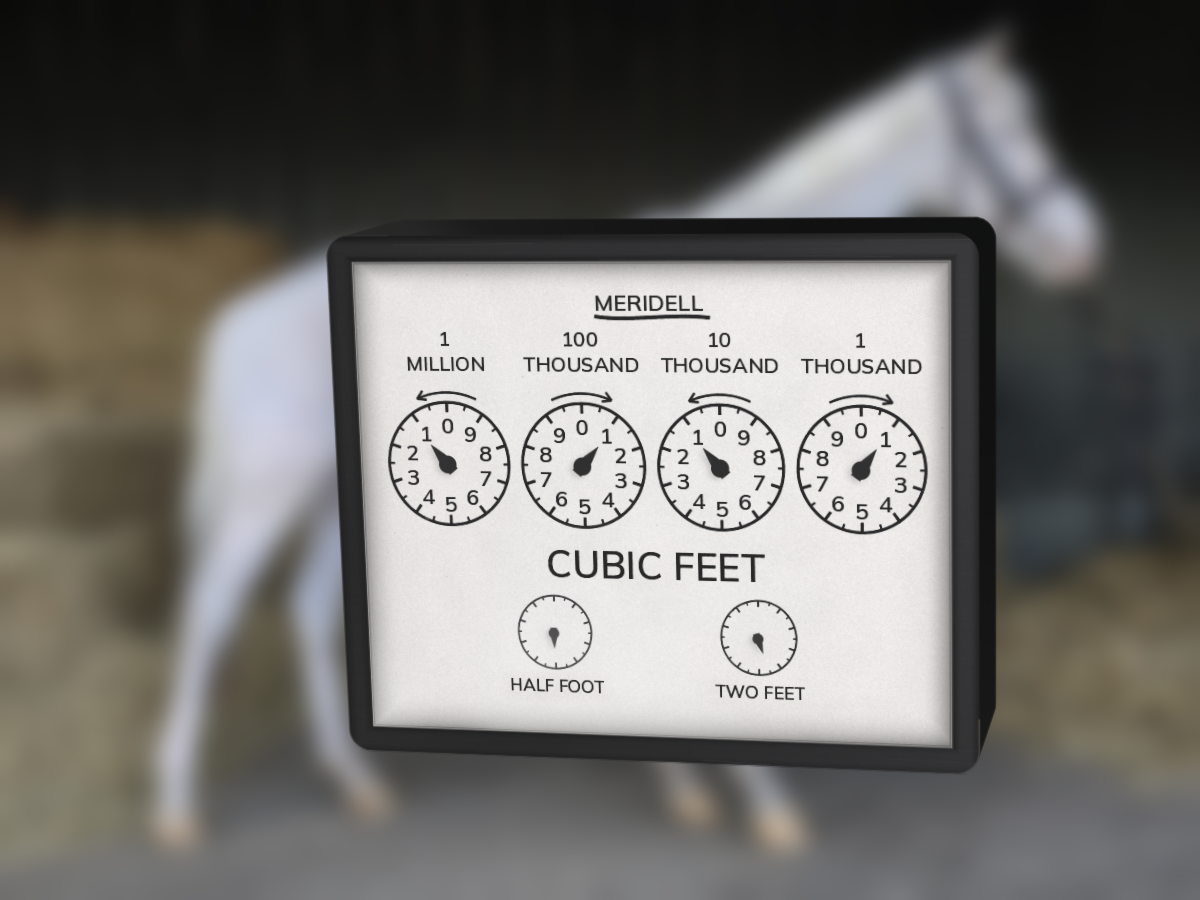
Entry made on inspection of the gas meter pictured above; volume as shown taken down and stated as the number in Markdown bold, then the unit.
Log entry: **111100** ft³
